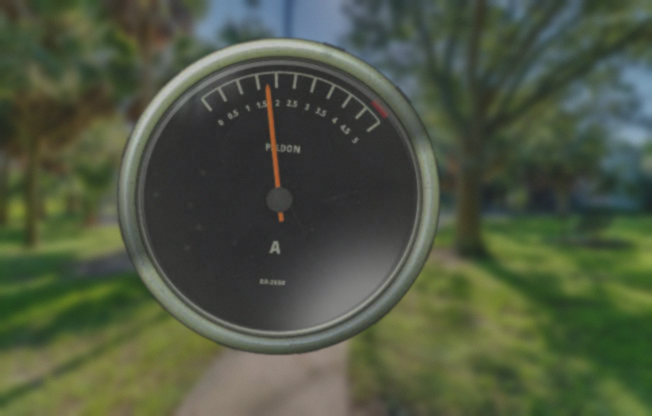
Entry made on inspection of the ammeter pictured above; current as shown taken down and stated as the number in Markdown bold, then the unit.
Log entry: **1.75** A
